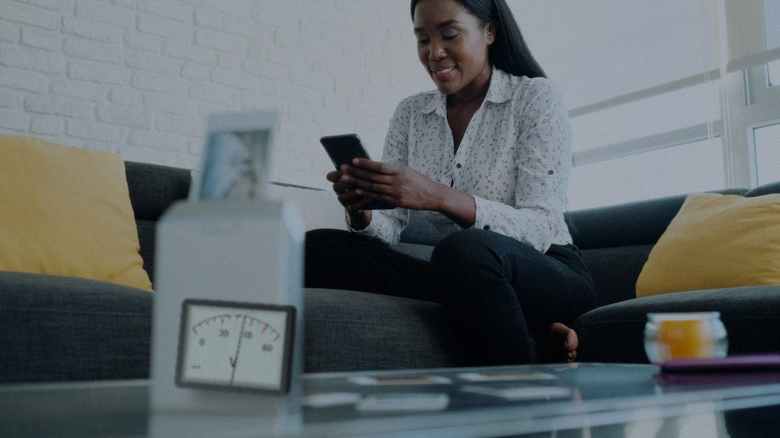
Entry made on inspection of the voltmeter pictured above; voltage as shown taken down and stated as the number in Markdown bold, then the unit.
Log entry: **35** V
